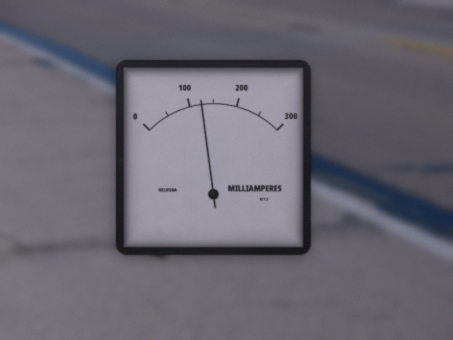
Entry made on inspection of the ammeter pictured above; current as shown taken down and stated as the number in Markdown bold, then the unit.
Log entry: **125** mA
